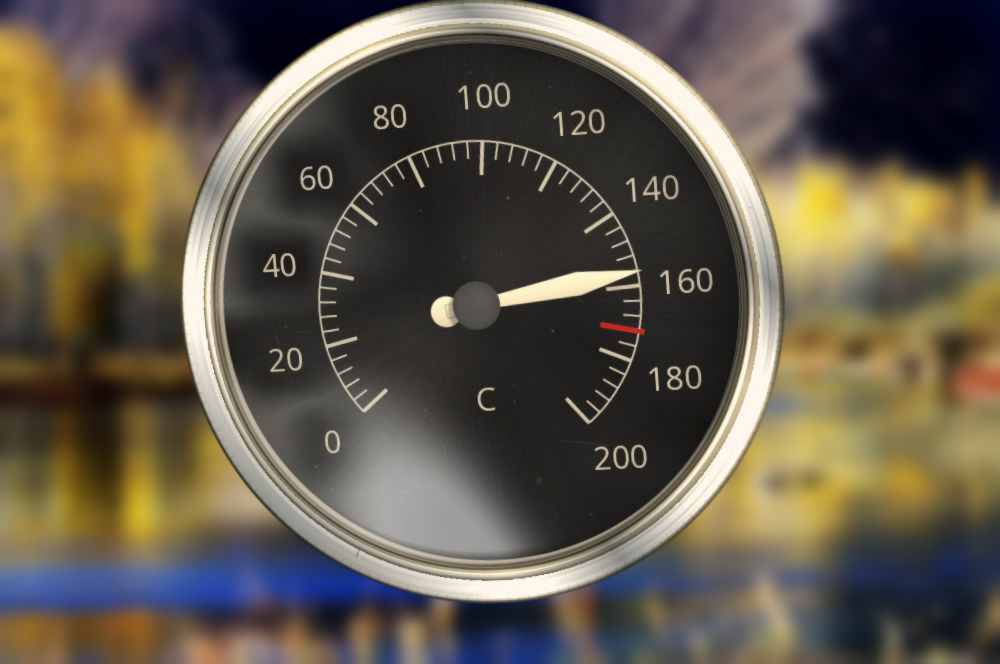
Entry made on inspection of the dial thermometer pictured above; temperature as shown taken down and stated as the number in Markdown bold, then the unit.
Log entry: **156** °C
